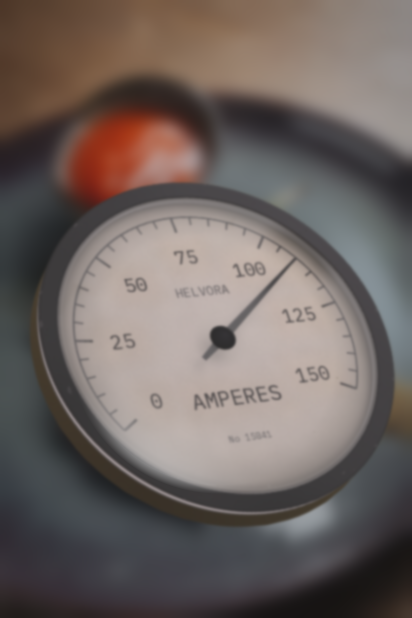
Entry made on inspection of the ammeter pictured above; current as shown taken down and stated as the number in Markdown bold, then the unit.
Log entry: **110** A
